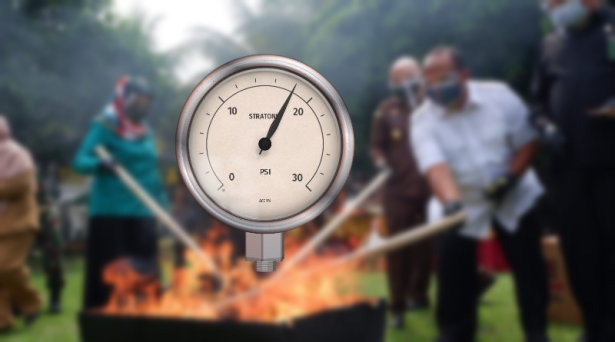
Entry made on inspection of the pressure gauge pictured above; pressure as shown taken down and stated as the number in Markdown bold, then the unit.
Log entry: **18** psi
